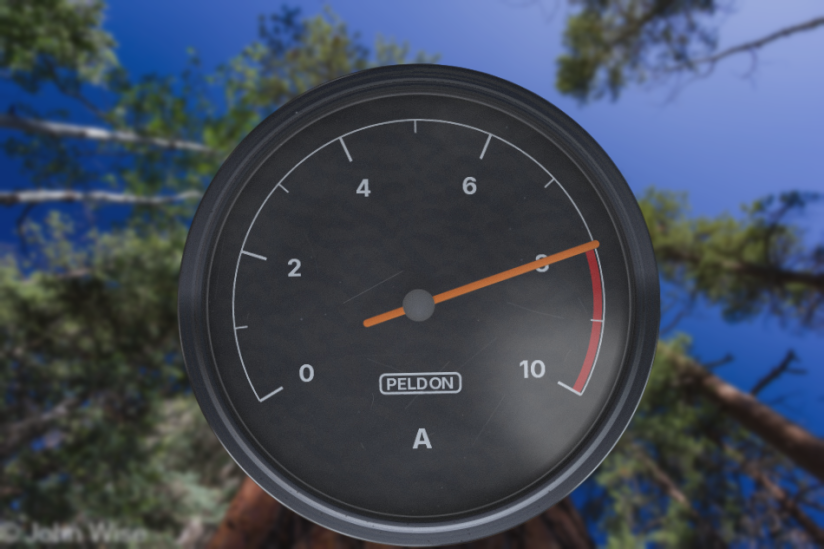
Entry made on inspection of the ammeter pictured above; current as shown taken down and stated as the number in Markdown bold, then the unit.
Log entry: **8** A
